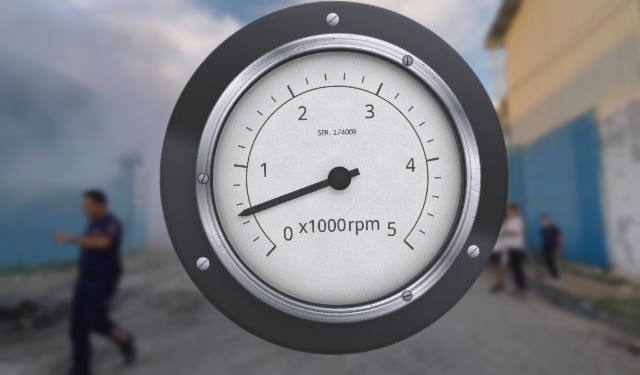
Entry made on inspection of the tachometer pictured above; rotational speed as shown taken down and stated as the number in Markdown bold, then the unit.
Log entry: **500** rpm
